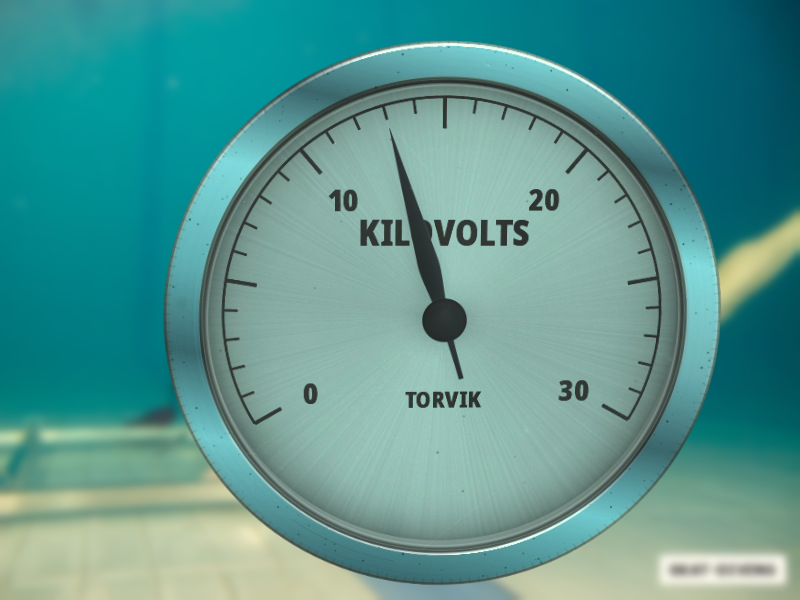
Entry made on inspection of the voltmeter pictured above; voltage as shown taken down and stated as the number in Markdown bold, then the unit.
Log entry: **13** kV
